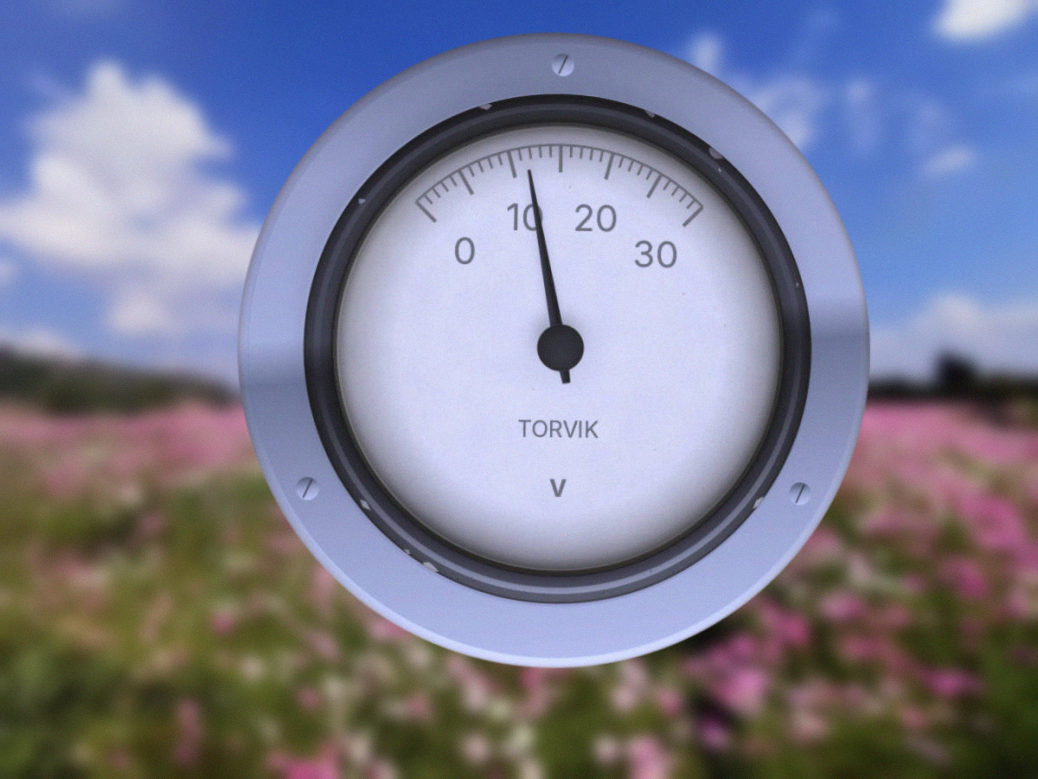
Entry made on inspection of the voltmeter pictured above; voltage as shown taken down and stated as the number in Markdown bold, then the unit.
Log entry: **11.5** V
